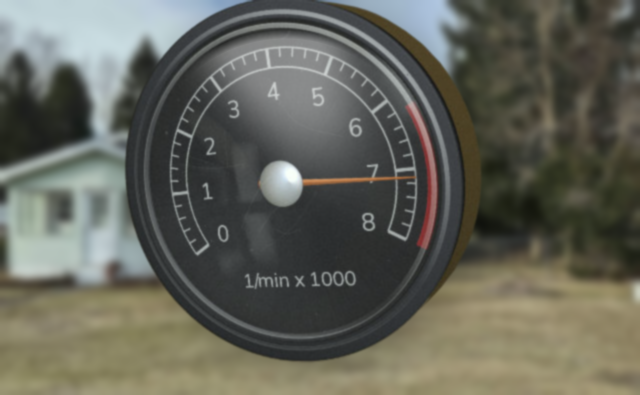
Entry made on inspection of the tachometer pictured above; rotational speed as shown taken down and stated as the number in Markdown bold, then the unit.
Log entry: **7100** rpm
